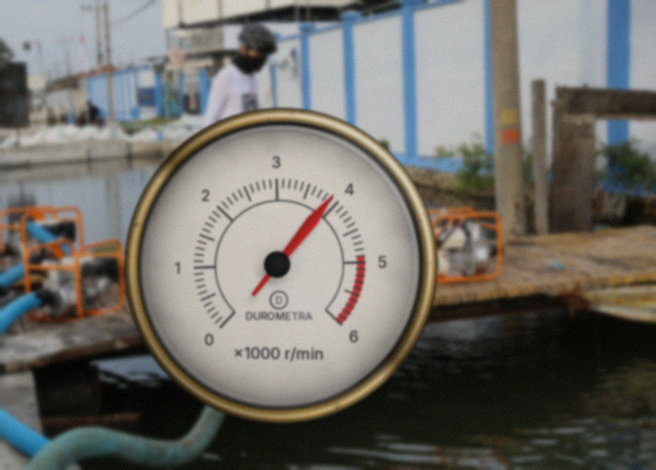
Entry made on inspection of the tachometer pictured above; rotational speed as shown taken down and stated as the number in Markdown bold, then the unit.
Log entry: **3900** rpm
